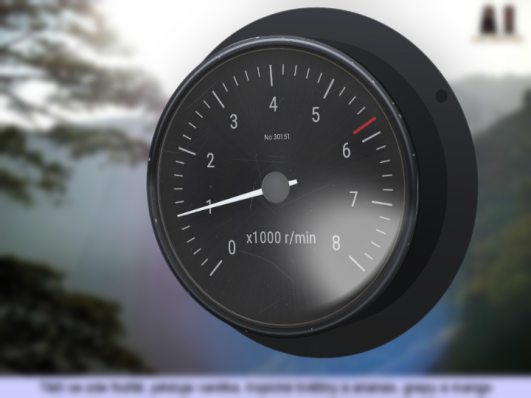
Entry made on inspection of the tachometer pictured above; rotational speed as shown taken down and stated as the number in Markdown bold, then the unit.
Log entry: **1000** rpm
